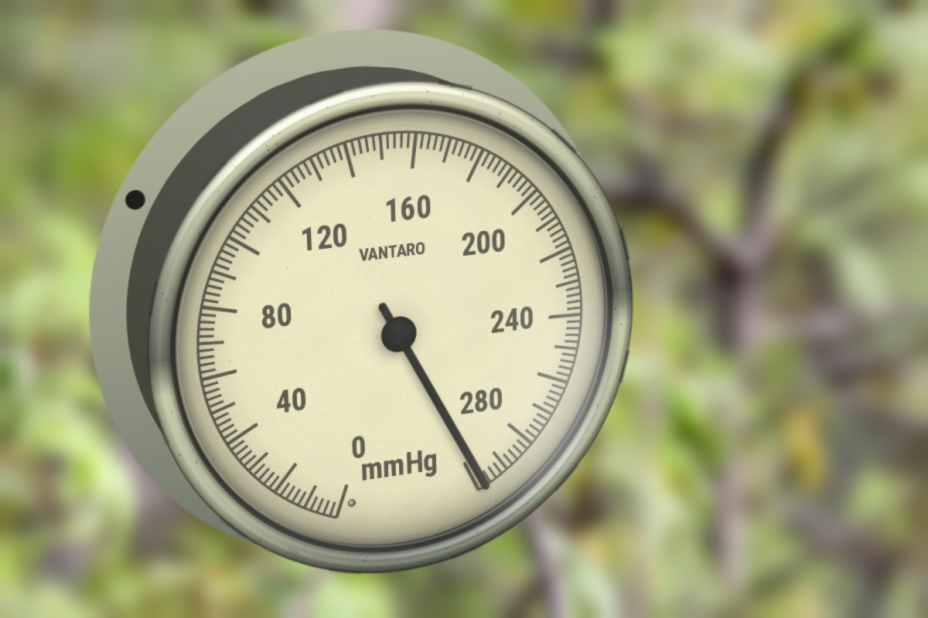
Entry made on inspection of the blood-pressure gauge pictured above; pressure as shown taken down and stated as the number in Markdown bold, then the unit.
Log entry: **298** mmHg
